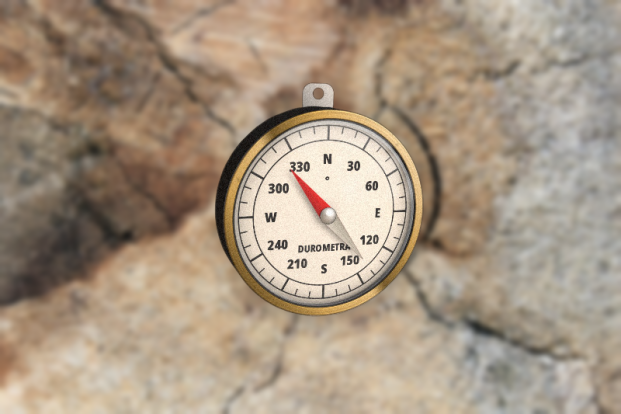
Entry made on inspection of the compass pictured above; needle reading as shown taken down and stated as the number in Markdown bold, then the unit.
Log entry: **320** °
